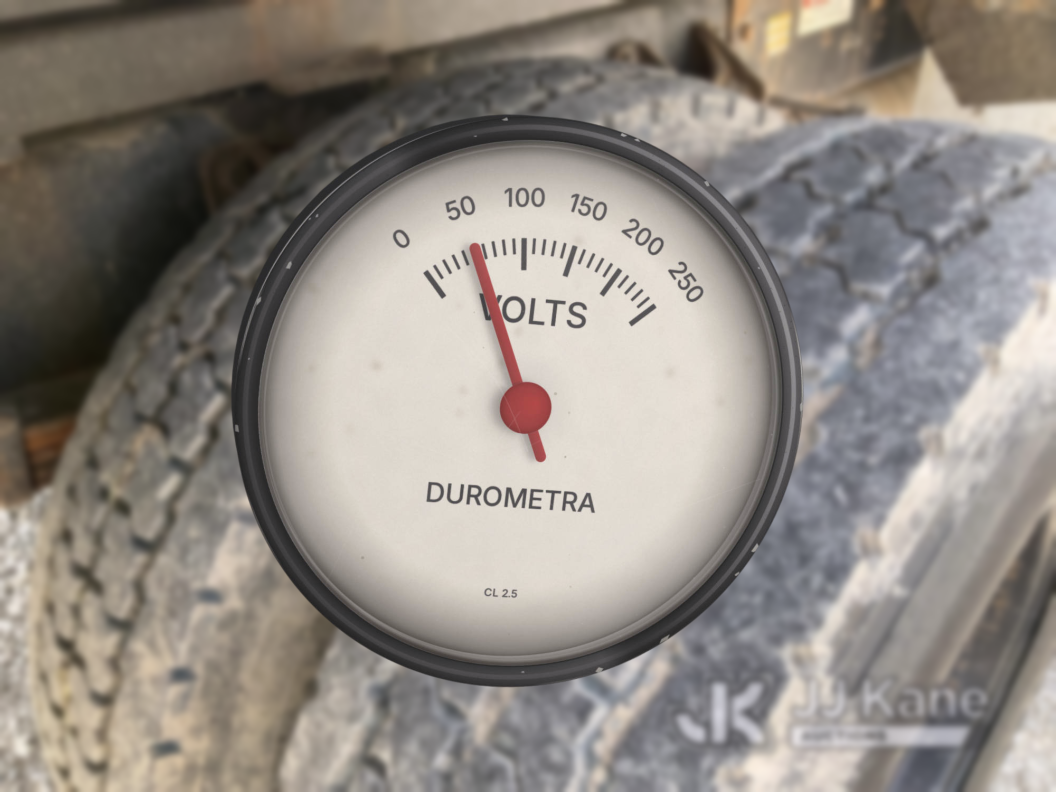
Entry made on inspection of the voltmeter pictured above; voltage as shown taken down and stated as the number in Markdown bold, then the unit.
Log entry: **50** V
